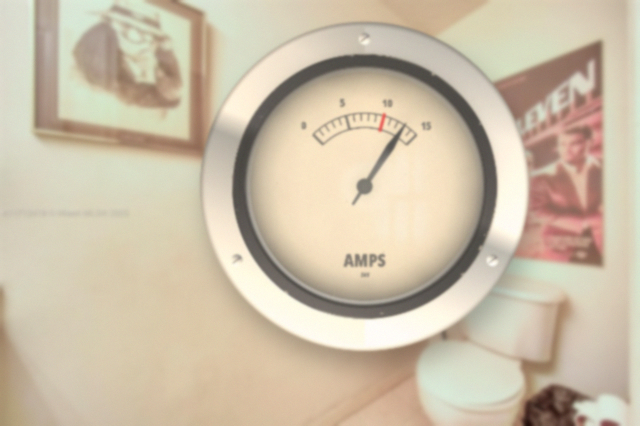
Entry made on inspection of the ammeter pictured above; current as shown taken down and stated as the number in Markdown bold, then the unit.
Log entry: **13** A
